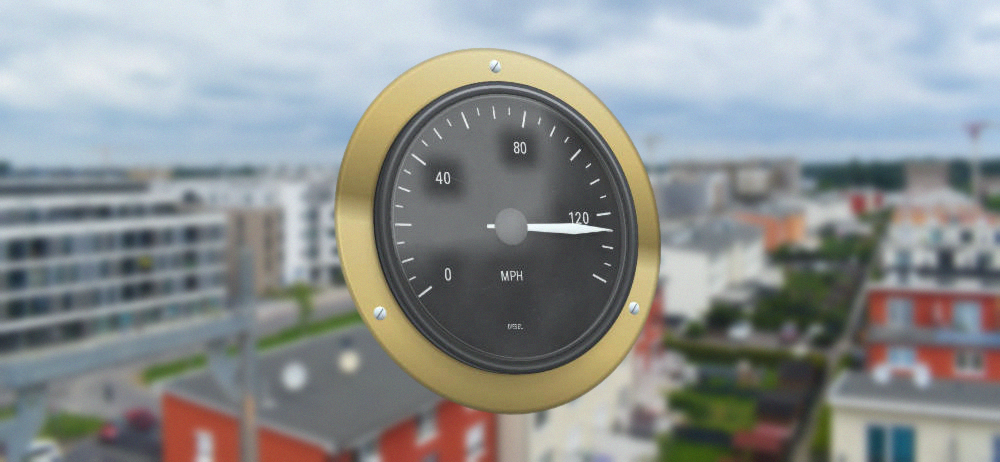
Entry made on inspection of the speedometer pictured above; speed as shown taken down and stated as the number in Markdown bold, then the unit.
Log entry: **125** mph
